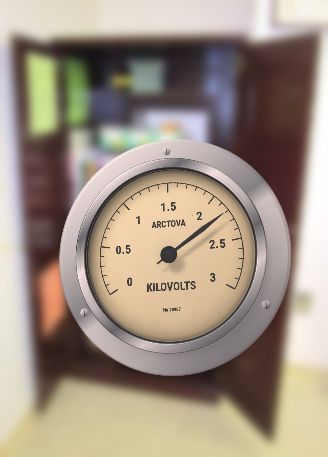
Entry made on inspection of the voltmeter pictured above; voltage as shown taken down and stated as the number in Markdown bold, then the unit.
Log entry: **2.2** kV
